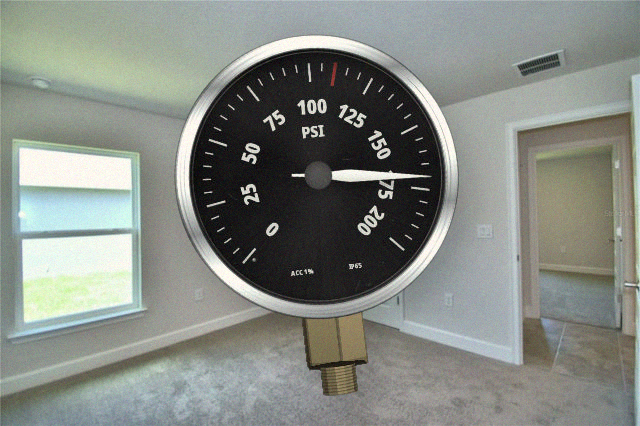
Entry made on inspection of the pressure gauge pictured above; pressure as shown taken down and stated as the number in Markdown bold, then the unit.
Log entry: **170** psi
